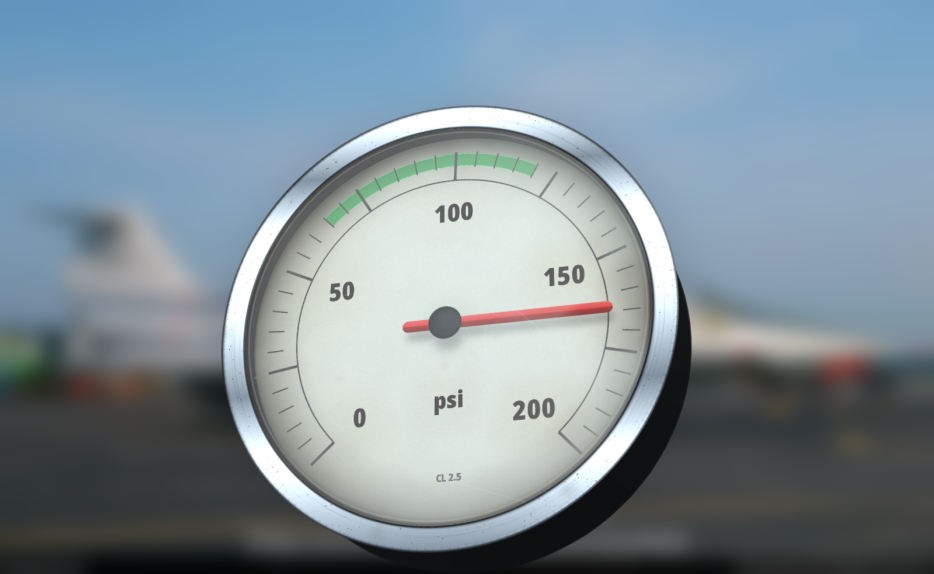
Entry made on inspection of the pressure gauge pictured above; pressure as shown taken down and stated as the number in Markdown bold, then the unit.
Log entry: **165** psi
